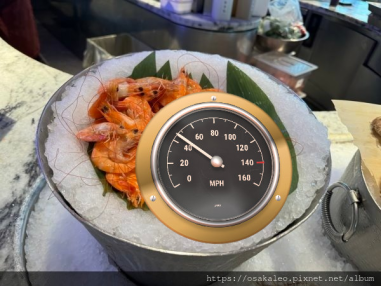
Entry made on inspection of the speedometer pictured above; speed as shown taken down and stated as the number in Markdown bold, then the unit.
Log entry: **45** mph
